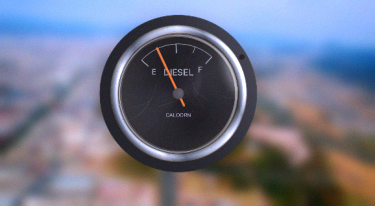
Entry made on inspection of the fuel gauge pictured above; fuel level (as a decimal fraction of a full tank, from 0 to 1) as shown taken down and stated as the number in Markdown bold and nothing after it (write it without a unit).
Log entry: **0.25**
